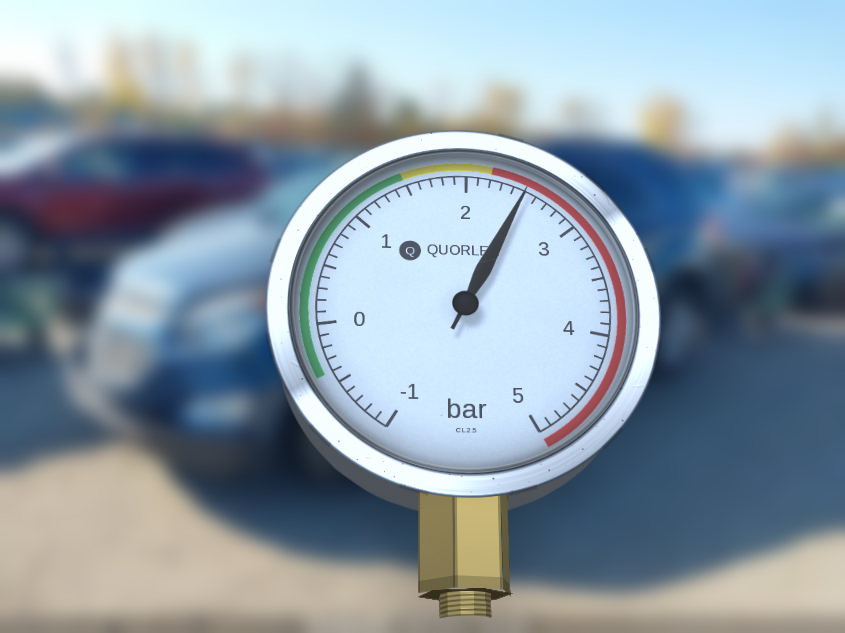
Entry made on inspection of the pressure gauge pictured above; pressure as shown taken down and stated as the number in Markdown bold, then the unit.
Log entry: **2.5** bar
